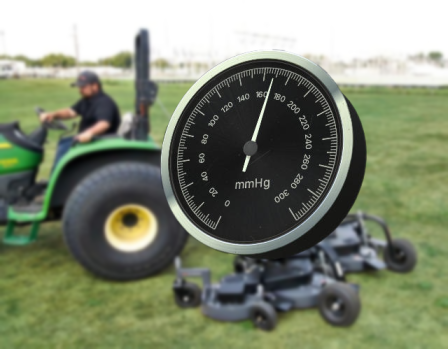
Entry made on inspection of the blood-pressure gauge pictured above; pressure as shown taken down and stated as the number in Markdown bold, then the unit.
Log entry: **170** mmHg
